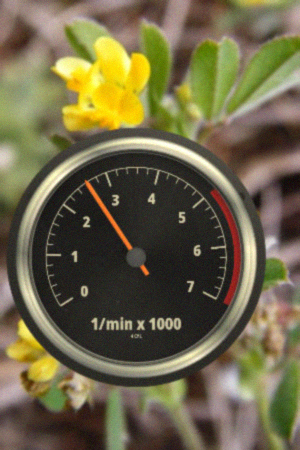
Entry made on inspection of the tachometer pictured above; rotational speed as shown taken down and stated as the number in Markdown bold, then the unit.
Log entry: **2600** rpm
